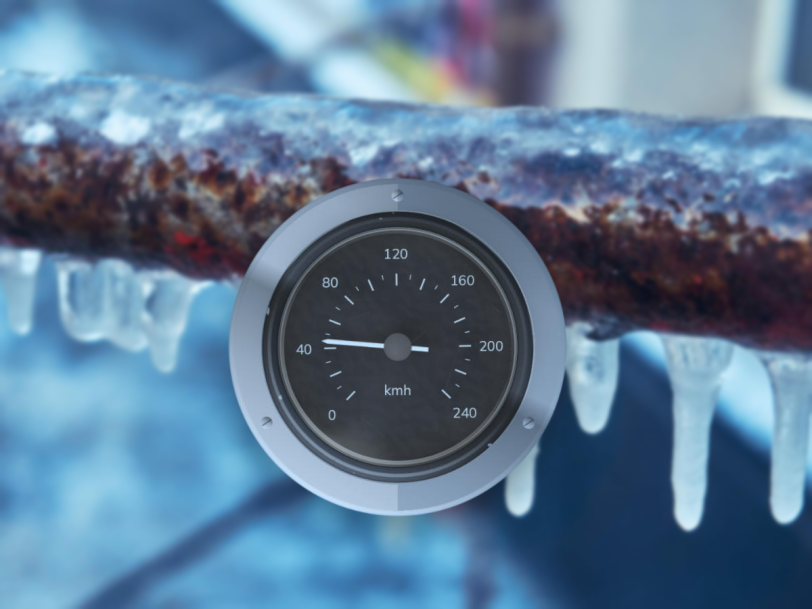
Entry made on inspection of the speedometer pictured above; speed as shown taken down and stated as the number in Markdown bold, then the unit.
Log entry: **45** km/h
